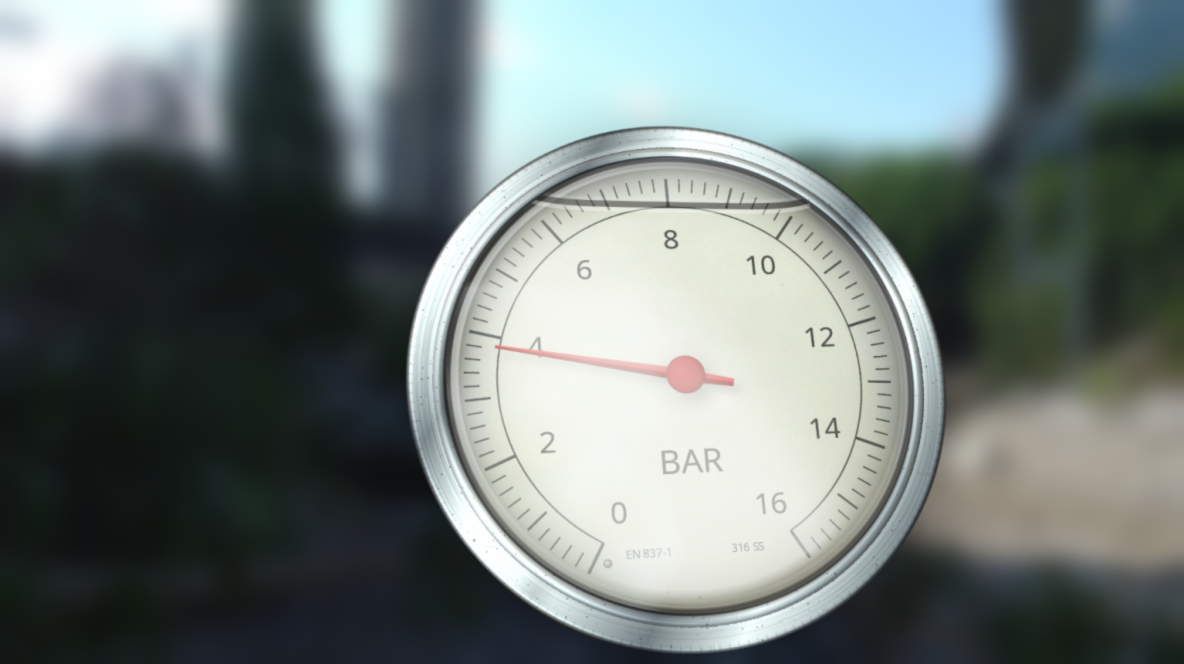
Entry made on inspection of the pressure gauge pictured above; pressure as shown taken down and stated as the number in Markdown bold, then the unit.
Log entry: **3.8** bar
